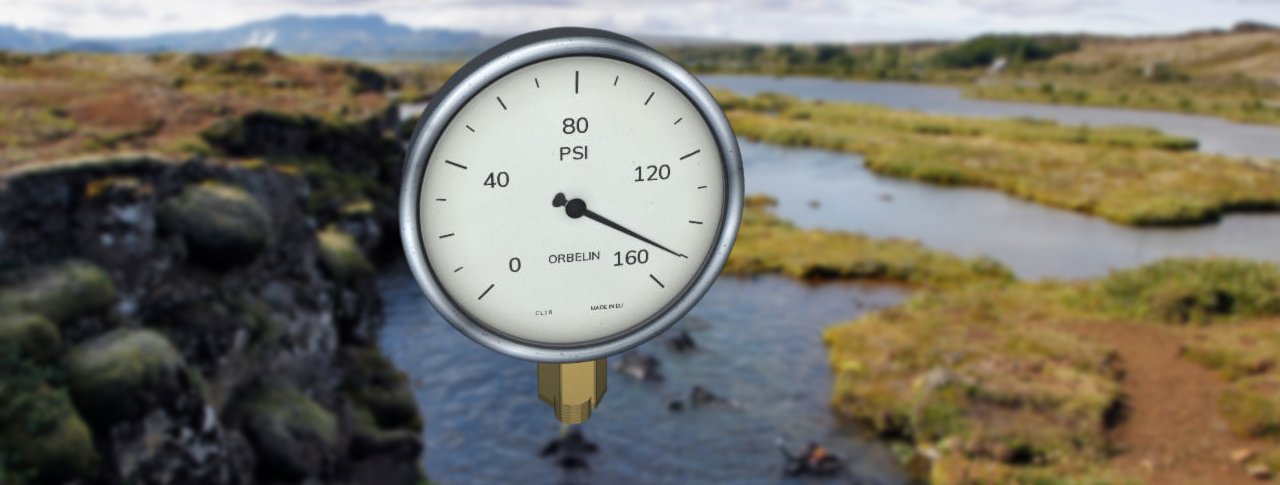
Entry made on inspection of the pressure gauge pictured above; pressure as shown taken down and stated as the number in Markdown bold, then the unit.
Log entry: **150** psi
